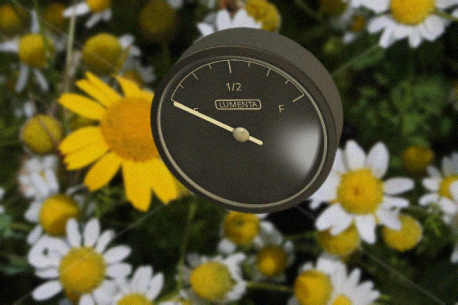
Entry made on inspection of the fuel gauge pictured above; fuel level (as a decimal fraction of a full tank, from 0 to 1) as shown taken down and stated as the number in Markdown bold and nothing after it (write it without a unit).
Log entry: **0**
